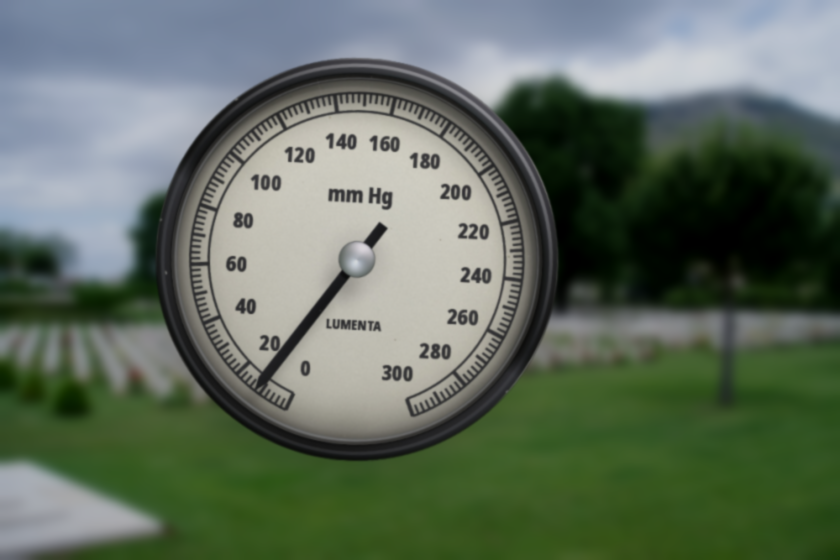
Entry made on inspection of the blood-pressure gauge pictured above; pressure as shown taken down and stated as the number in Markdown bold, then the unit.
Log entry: **12** mmHg
